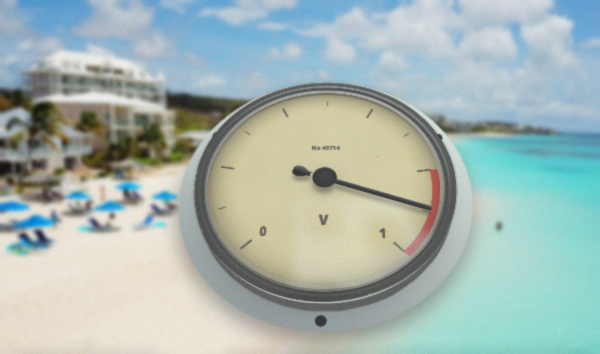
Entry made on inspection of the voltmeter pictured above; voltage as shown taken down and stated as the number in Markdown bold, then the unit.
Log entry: **0.9** V
